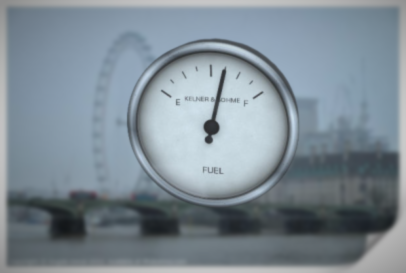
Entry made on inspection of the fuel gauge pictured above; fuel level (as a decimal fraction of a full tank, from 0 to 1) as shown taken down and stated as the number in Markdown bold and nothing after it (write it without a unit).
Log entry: **0.625**
